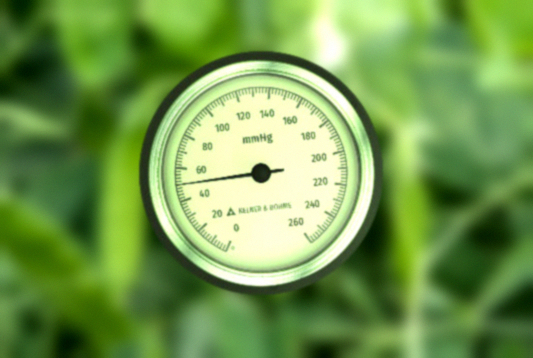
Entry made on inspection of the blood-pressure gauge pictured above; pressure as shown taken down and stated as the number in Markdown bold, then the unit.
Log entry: **50** mmHg
